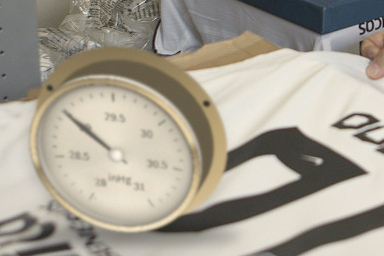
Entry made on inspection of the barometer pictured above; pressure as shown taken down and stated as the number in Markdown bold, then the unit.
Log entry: **29** inHg
